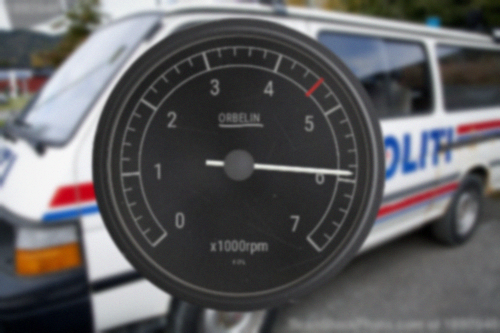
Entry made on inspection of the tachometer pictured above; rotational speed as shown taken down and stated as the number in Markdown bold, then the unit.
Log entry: **5900** rpm
